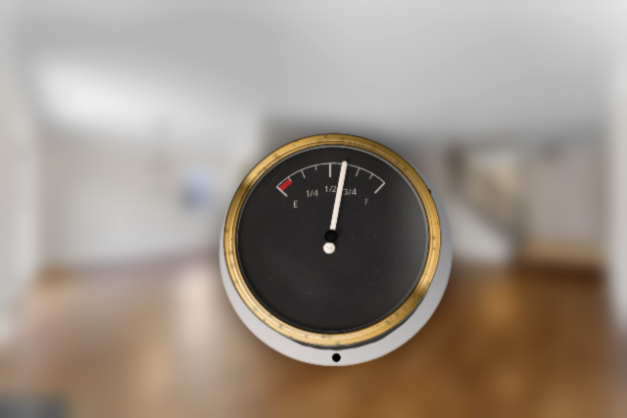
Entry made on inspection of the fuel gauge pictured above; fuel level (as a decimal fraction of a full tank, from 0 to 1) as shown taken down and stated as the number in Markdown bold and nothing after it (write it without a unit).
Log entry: **0.625**
